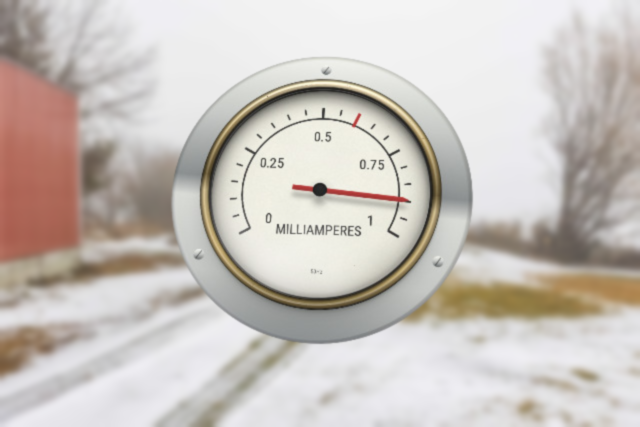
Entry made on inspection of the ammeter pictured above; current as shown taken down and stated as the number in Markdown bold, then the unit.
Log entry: **0.9** mA
